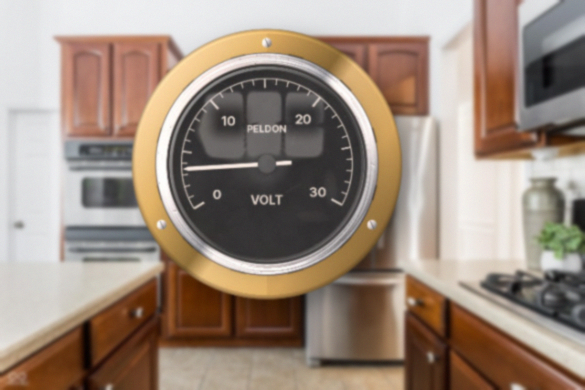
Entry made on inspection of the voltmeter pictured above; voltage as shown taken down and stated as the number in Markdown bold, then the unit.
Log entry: **3.5** V
